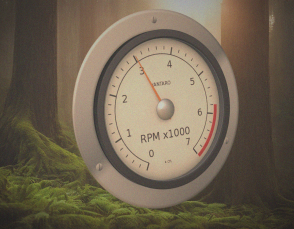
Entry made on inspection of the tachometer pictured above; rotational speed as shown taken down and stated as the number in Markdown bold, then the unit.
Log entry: **3000** rpm
